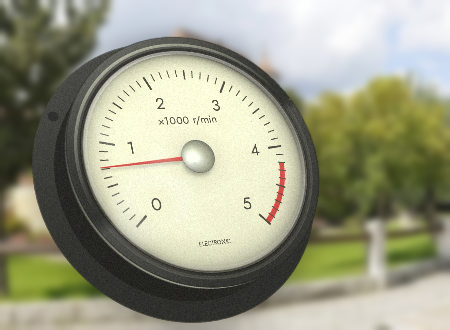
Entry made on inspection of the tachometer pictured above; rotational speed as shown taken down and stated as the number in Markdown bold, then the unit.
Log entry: **700** rpm
